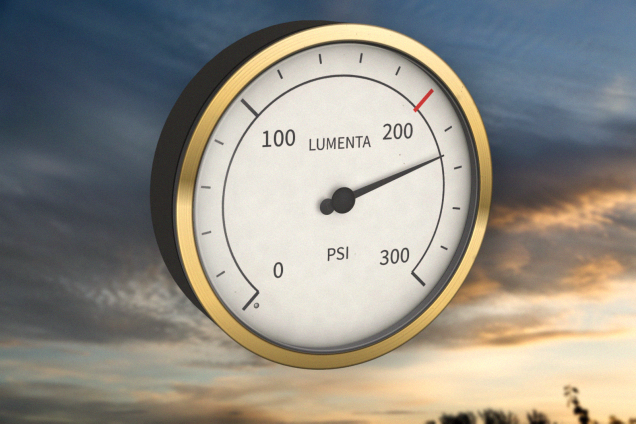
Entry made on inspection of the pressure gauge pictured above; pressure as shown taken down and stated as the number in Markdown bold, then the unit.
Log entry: **230** psi
